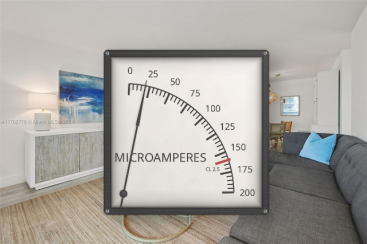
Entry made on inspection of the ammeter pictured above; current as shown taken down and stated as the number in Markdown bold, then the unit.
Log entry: **20** µA
